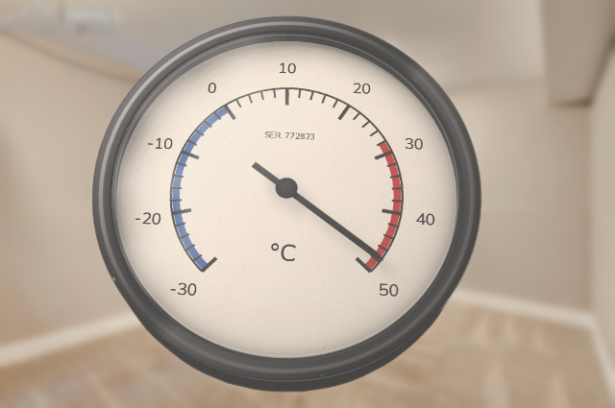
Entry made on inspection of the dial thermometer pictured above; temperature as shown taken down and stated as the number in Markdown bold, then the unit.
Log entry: **48** °C
